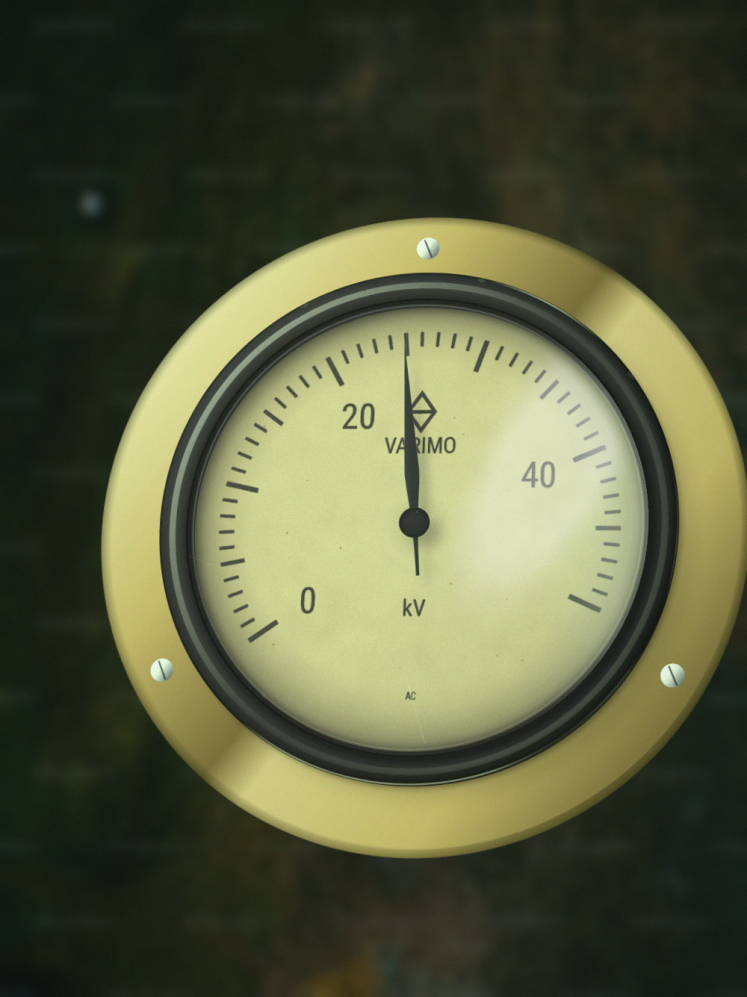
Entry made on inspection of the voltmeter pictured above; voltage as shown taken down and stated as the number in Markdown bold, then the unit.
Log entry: **25** kV
